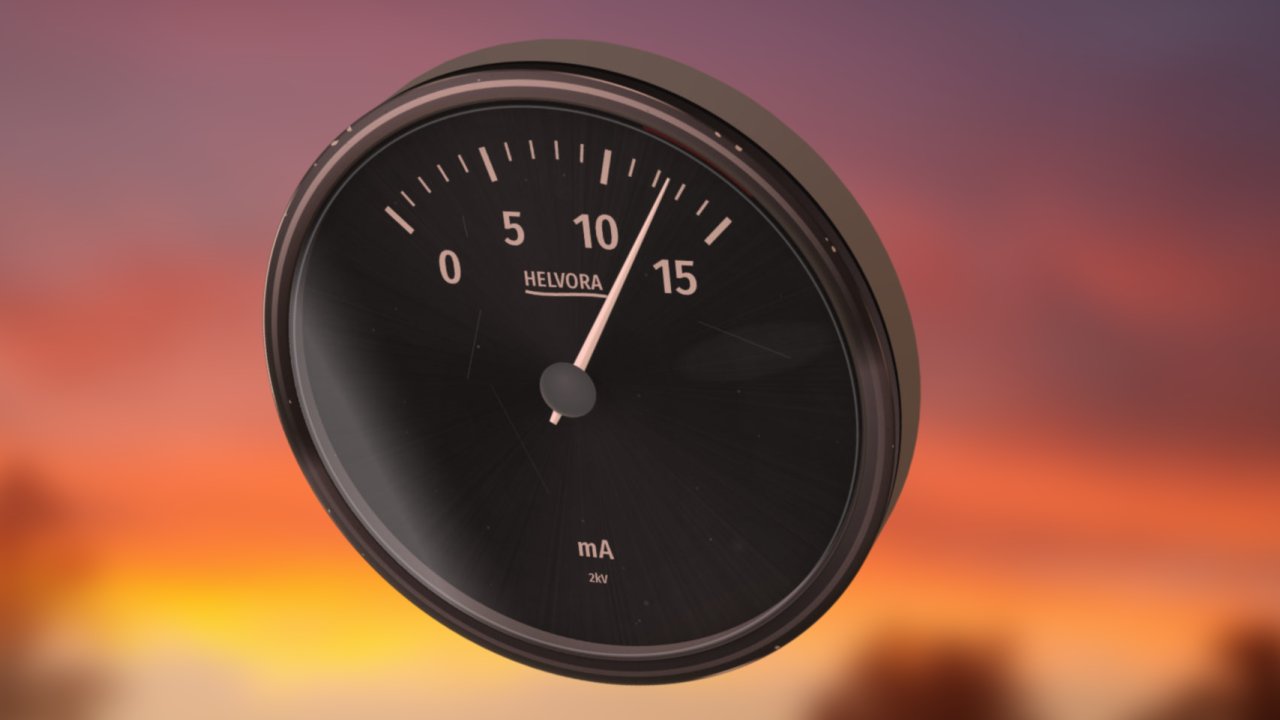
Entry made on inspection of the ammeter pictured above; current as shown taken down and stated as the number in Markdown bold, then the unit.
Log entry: **12.5** mA
